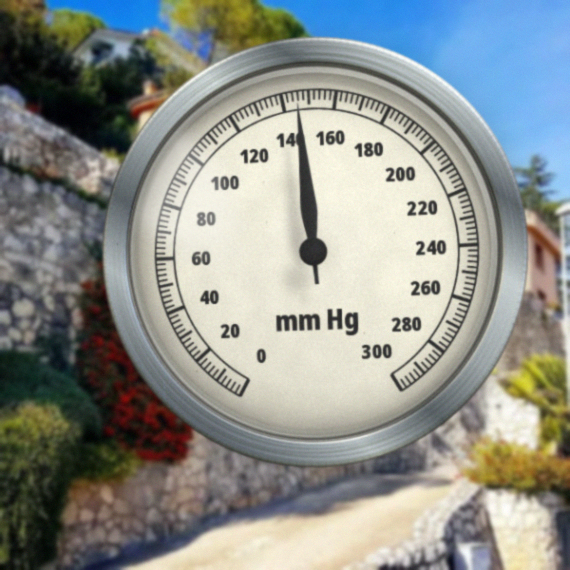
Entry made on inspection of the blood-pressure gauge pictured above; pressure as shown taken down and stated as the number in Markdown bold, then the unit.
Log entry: **146** mmHg
